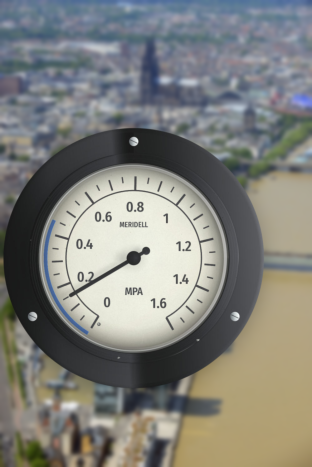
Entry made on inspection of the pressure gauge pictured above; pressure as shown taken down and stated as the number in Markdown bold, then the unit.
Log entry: **0.15** MPa
